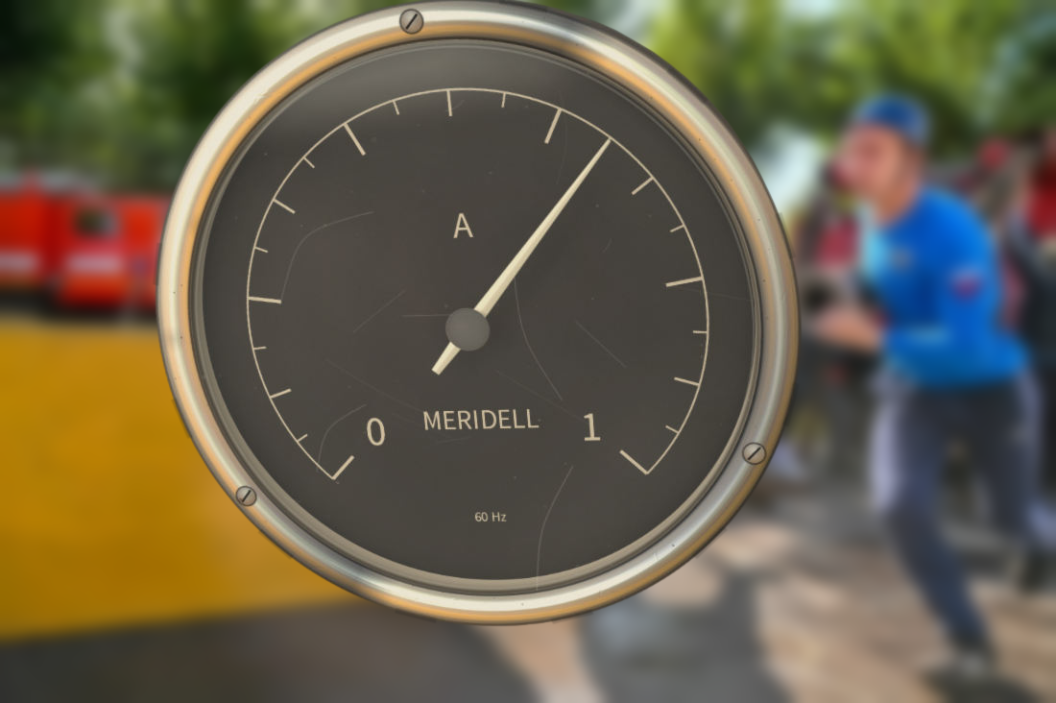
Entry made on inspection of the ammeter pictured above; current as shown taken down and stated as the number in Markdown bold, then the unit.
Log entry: **0.65** A
